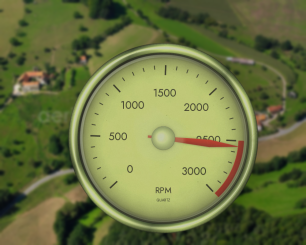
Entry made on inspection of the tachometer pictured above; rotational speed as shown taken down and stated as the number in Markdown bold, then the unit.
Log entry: **2550** rpm
